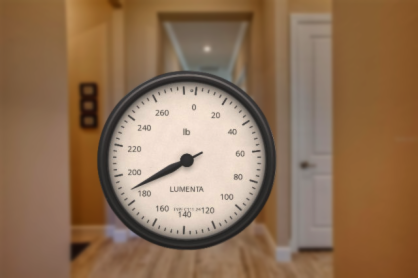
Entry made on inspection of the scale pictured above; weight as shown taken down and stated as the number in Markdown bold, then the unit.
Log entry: **188** lb
